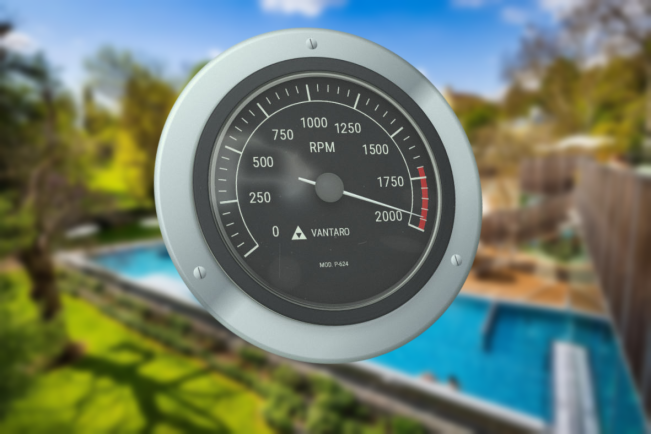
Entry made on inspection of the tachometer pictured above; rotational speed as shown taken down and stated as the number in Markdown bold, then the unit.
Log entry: **1950** rpm
